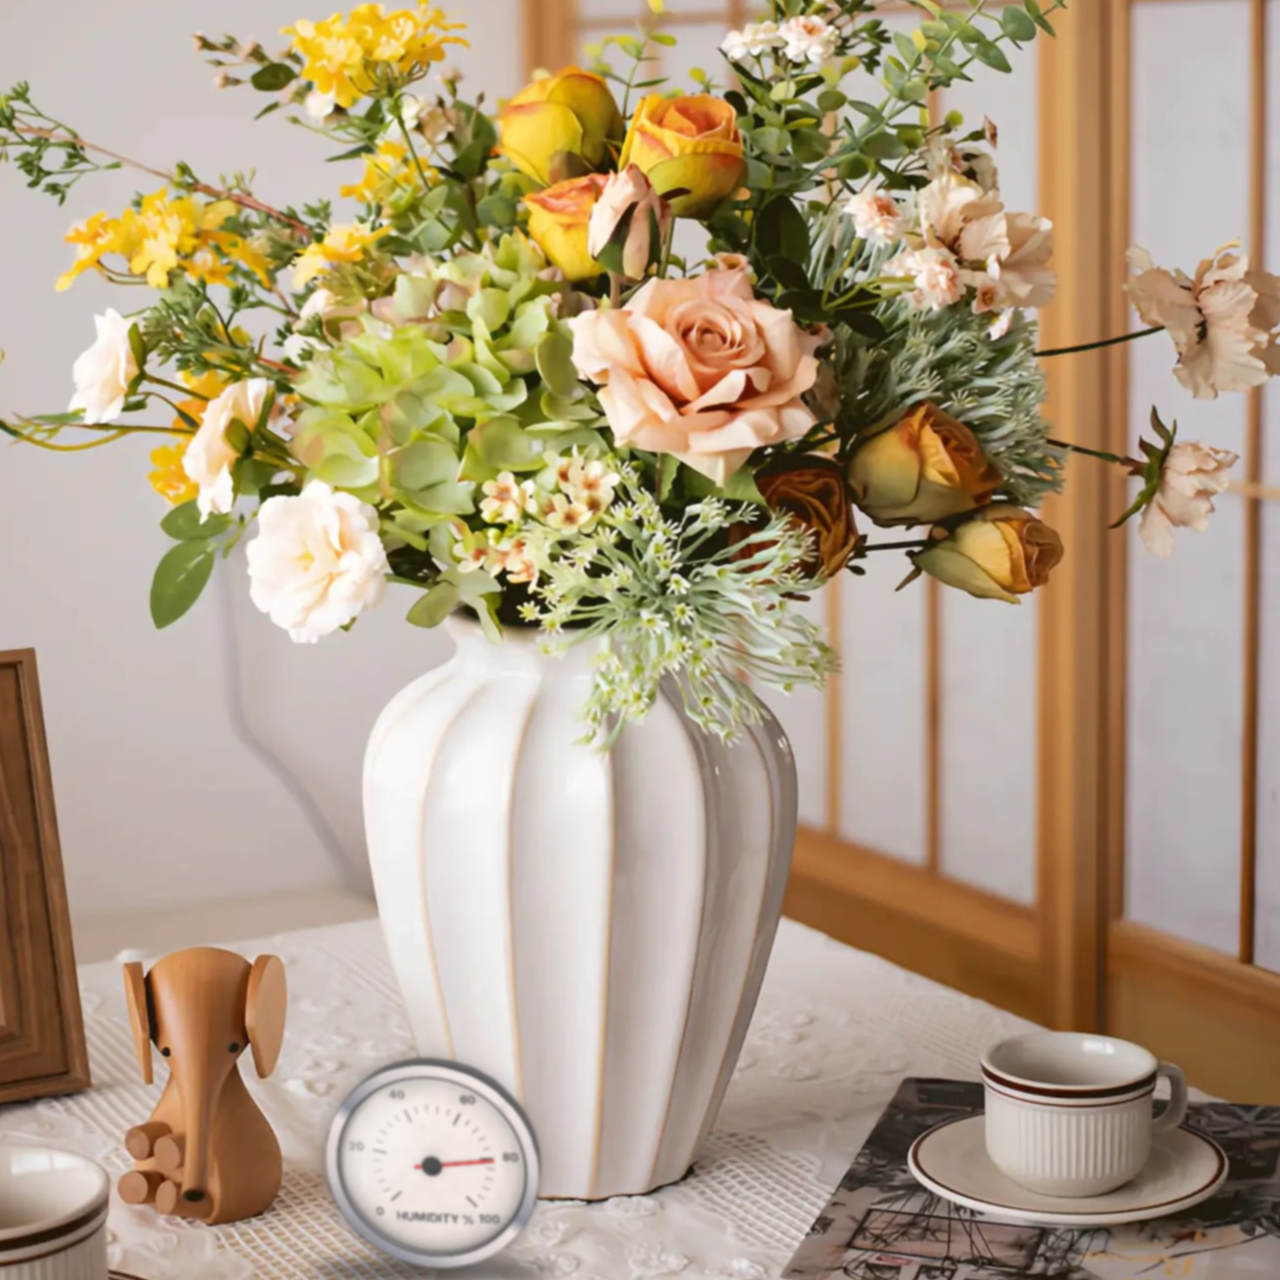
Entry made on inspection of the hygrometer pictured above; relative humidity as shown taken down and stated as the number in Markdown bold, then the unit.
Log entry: **80** %
